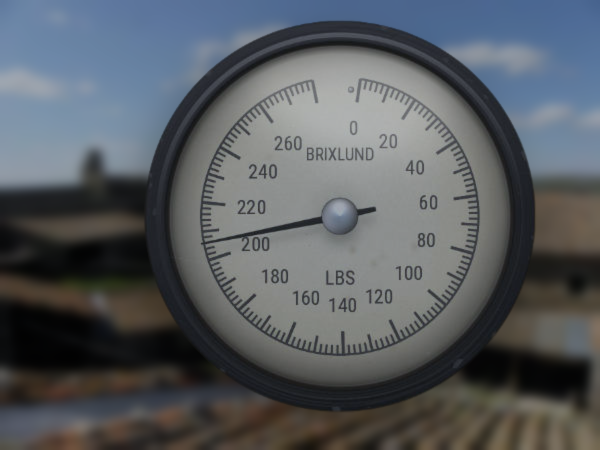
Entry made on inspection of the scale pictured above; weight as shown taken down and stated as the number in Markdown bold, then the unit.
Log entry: **206** lb
